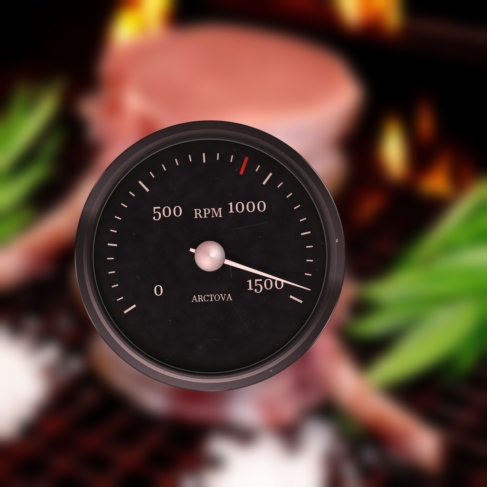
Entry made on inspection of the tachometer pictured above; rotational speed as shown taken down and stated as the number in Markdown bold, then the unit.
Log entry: **1450** rpm
